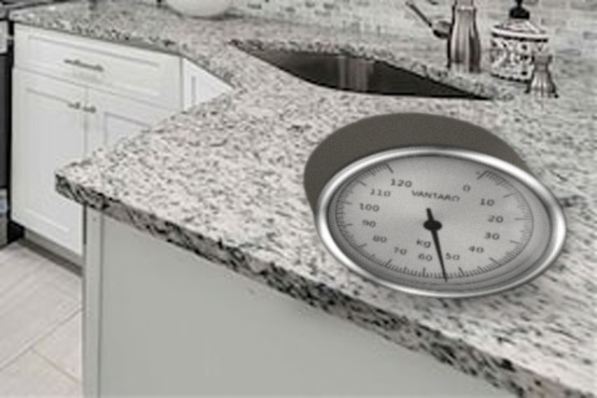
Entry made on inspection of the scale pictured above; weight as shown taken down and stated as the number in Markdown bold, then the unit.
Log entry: **55** kg
